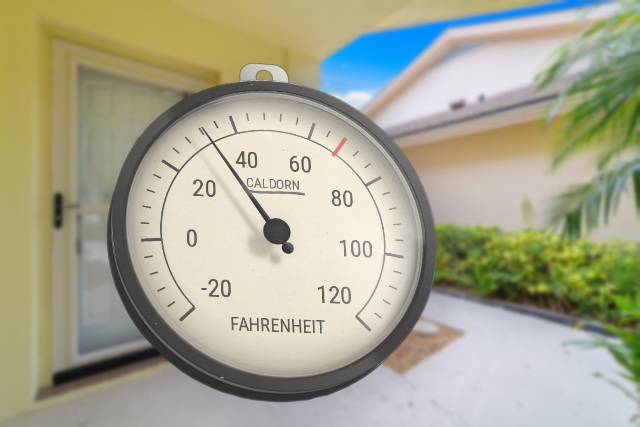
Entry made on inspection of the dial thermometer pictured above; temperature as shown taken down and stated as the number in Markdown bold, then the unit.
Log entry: **32** °F
